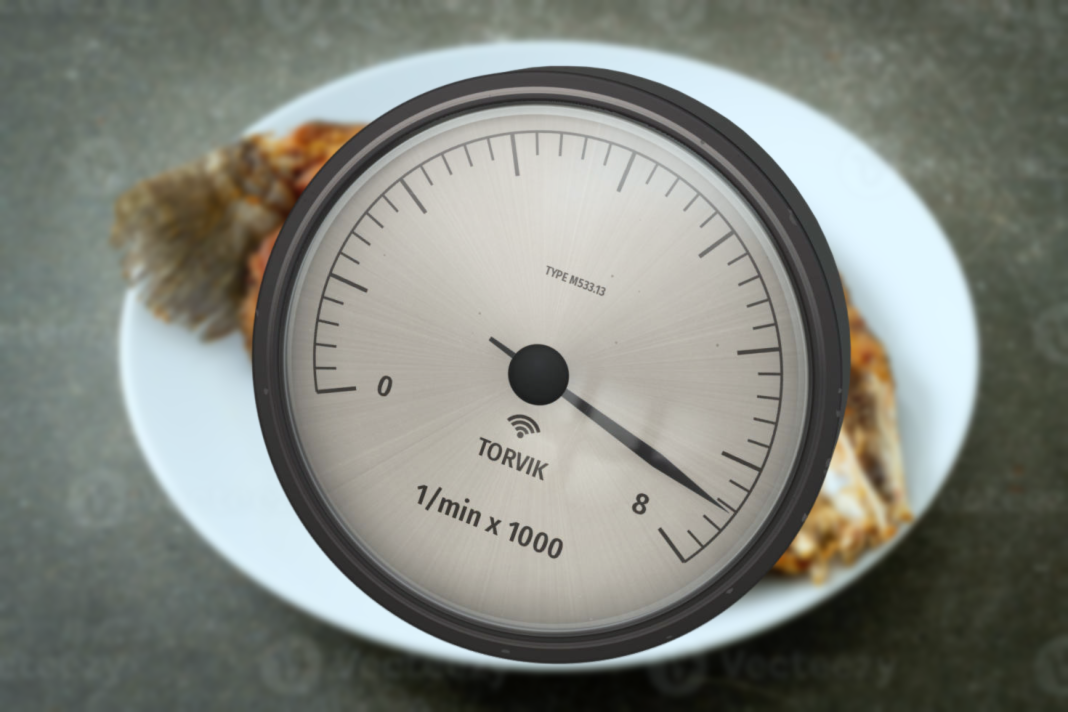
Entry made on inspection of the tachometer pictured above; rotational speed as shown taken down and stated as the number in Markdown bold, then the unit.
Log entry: **7400** rpm
